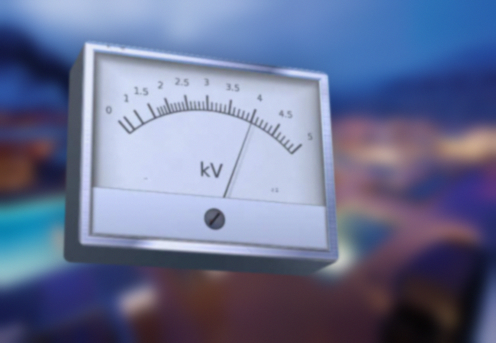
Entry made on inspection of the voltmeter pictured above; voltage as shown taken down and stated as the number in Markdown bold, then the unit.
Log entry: **4** kV
